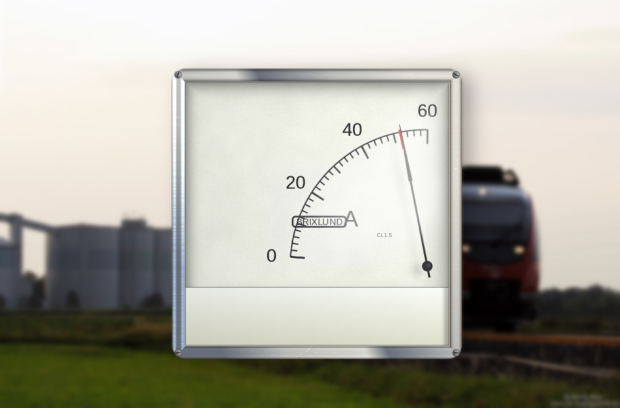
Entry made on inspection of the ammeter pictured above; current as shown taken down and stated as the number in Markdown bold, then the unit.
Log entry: **52** A
